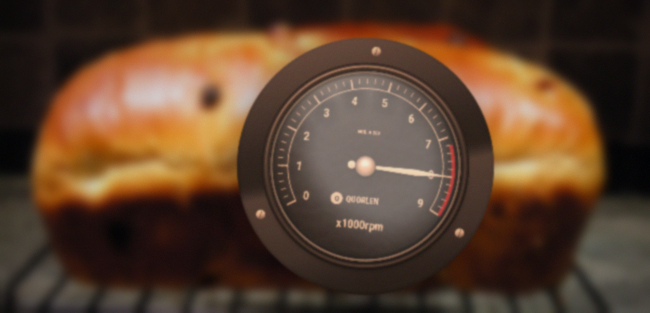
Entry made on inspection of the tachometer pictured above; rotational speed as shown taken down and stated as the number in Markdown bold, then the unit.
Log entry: **8000** rpm
